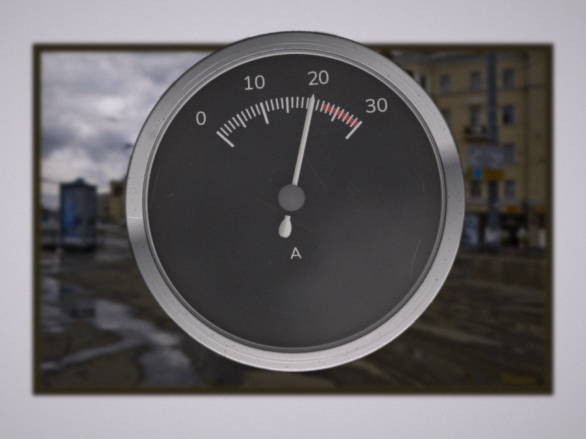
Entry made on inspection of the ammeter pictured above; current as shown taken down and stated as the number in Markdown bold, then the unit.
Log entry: **20** A
